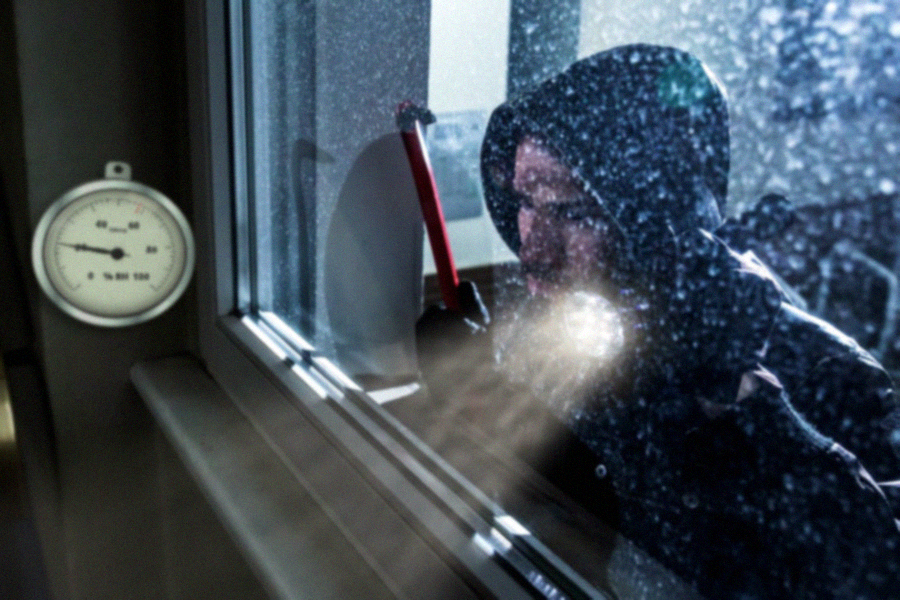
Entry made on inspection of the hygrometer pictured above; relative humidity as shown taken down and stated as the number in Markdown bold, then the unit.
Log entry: **20** %
